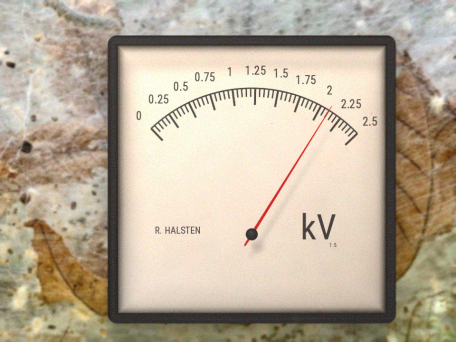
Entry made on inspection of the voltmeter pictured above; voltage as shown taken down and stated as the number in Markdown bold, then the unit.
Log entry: **2.1** kV
